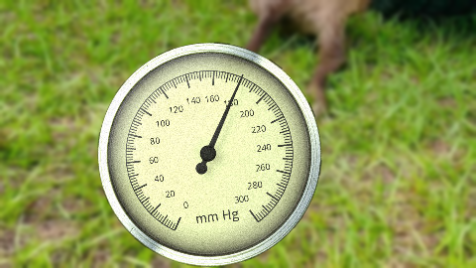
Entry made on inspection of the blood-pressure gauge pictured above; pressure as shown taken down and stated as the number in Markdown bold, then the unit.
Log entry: **180** mmHg
